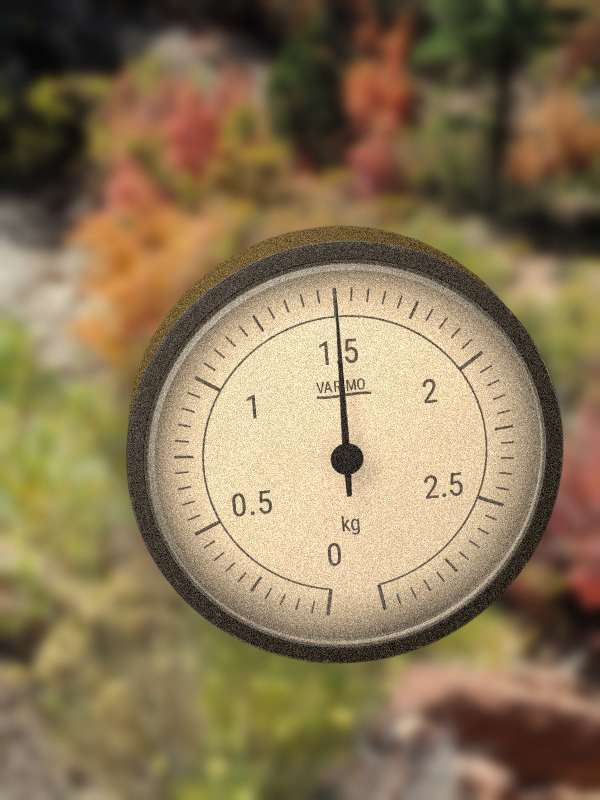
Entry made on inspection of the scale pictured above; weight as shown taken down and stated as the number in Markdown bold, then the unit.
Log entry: **1.5** kg
